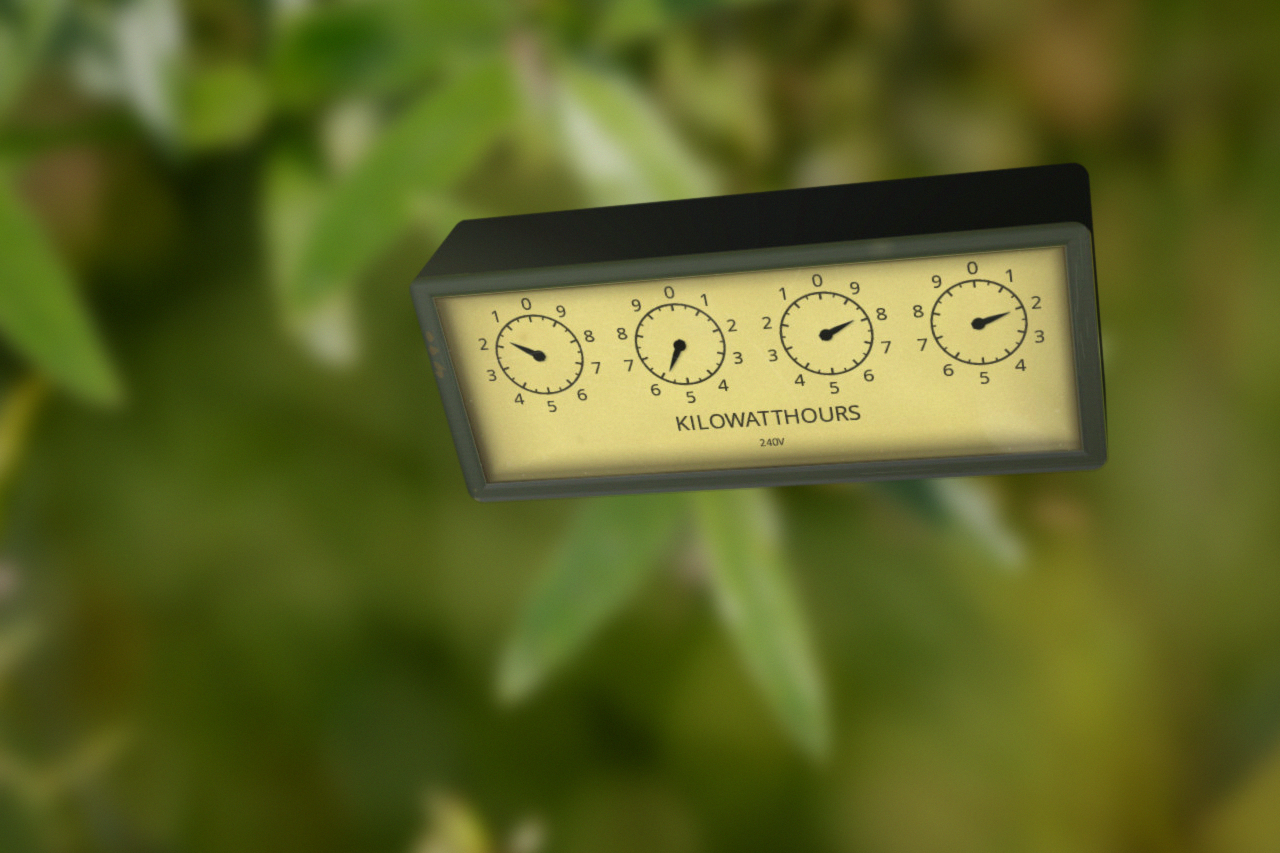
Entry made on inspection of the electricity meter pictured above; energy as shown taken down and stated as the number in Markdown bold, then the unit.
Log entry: **1582** kWh
